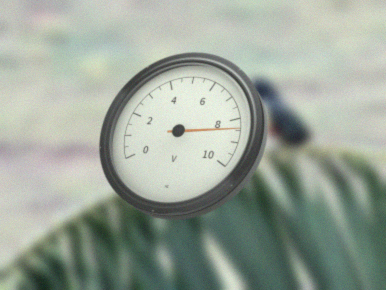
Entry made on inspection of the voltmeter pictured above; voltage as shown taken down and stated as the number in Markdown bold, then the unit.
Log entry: **8.5** V
